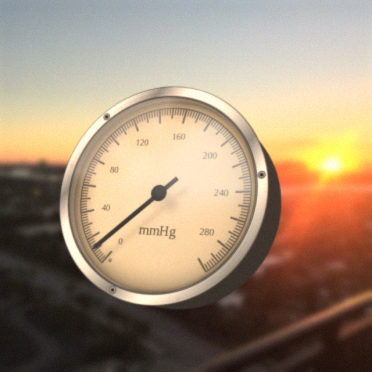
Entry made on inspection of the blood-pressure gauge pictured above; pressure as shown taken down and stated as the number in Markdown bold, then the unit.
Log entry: **10** mmHg
